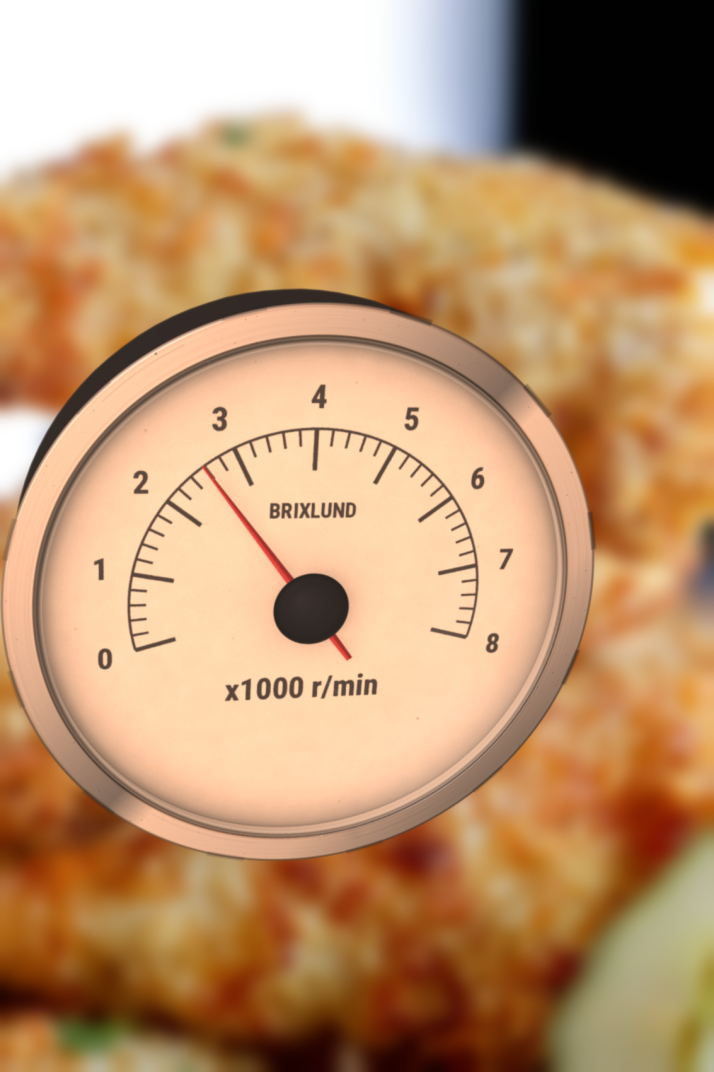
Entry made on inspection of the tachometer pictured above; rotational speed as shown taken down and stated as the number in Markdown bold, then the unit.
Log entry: **2600** rpm
